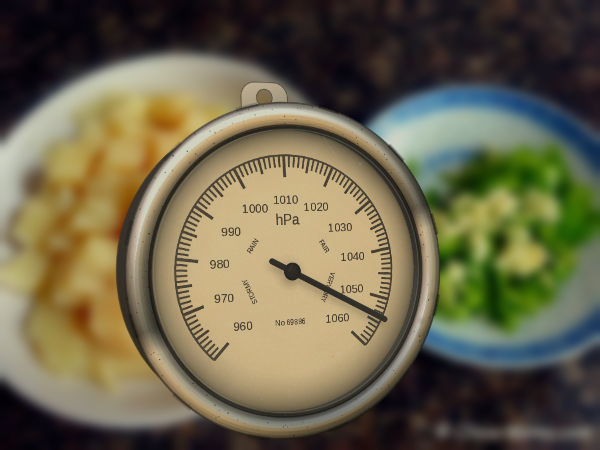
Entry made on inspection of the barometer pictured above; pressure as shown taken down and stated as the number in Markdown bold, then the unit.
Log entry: **1054** hPa
